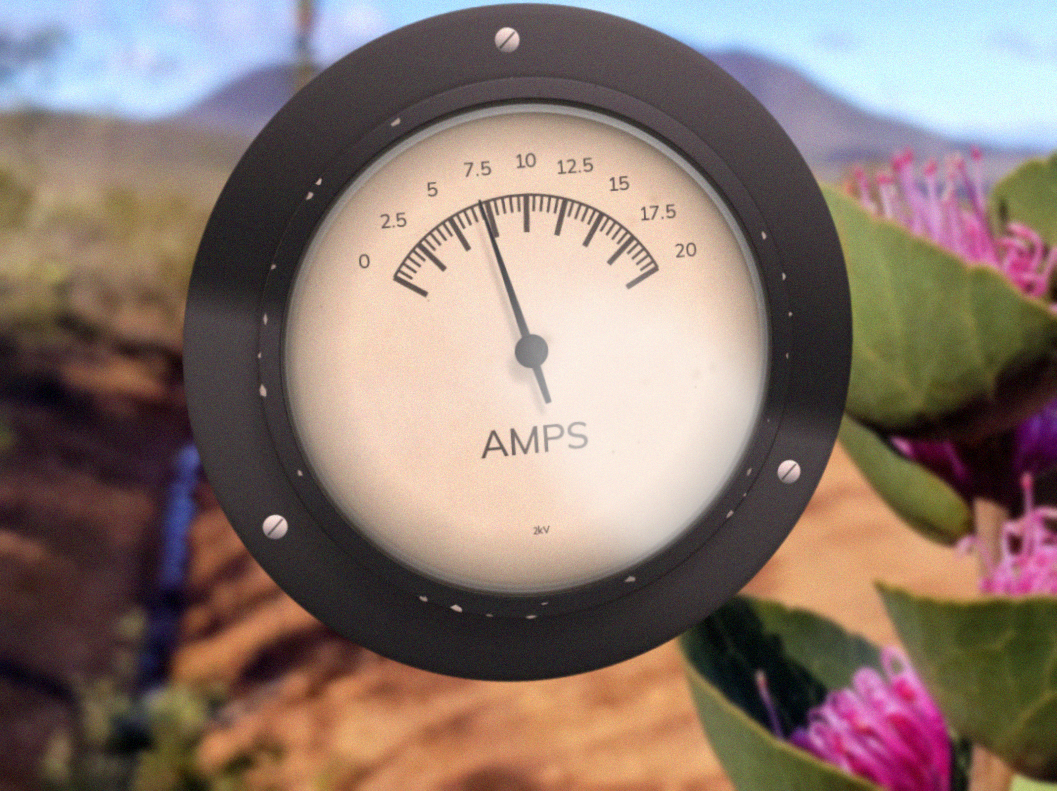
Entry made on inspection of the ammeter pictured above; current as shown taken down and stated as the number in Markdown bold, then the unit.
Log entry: **7** A
